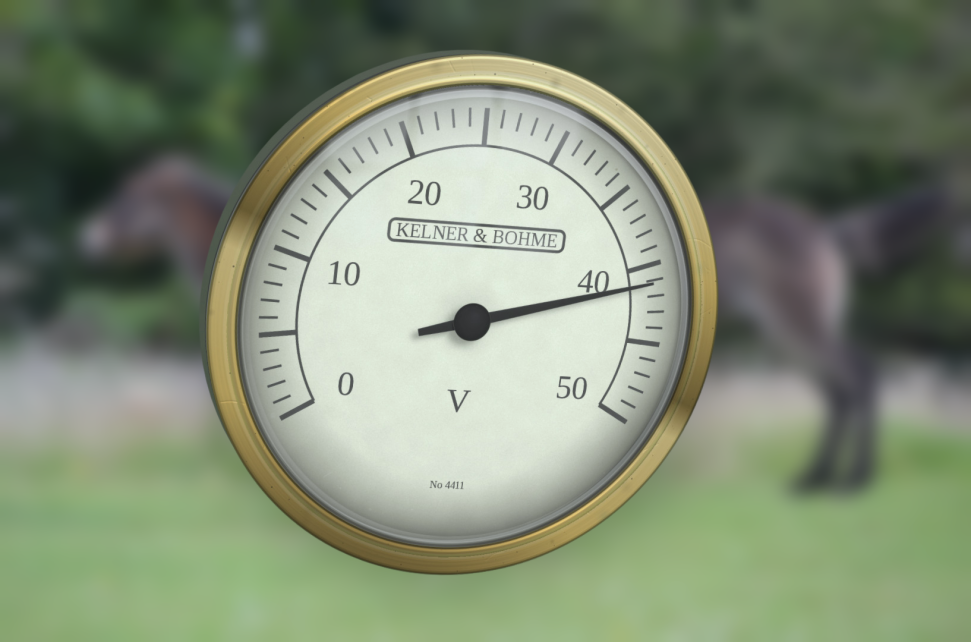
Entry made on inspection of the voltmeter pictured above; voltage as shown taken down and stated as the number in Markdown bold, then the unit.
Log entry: **41** V
